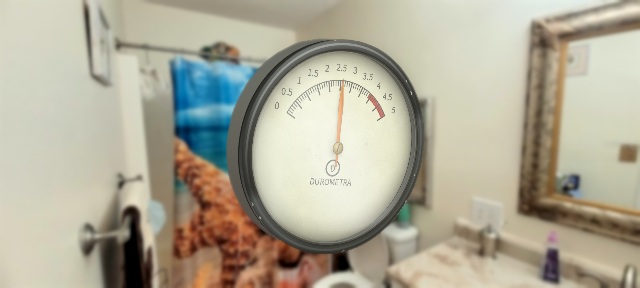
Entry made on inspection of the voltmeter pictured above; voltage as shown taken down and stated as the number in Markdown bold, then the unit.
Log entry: **2.5** V
